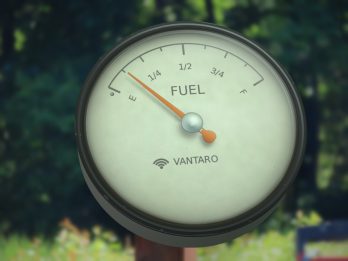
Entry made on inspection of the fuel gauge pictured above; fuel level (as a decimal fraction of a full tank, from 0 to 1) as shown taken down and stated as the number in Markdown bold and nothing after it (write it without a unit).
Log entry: **0.125**
